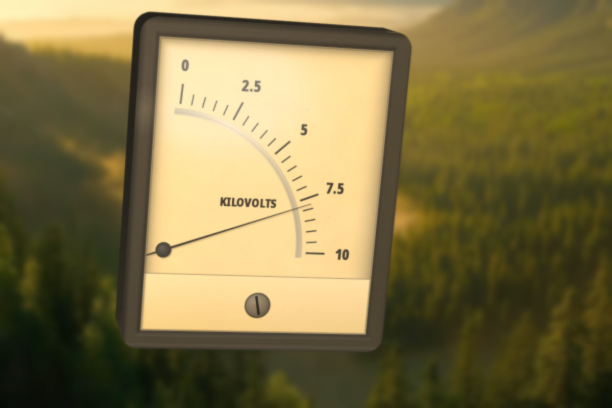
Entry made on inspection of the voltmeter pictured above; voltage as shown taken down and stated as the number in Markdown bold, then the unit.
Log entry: **7.75** kV
